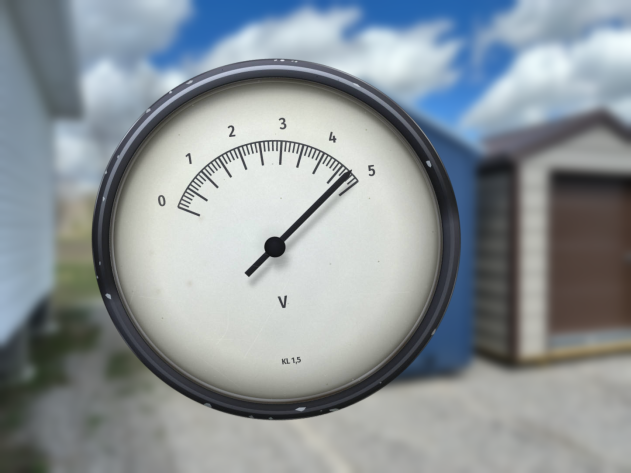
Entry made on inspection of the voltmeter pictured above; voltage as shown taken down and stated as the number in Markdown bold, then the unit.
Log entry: **4.7** V
